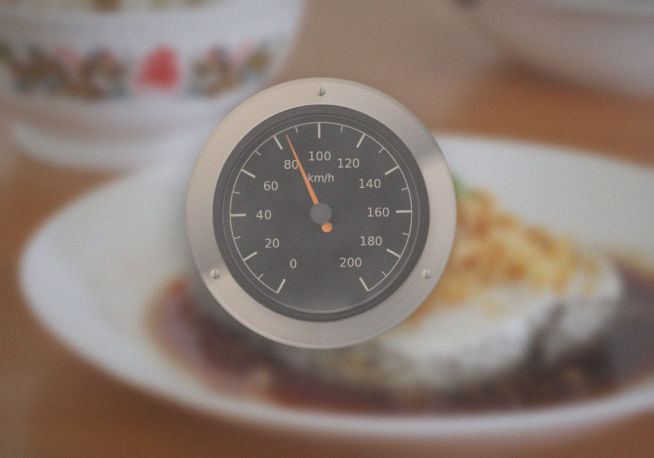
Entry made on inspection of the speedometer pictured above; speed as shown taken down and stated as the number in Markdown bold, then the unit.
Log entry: **85** km/h
